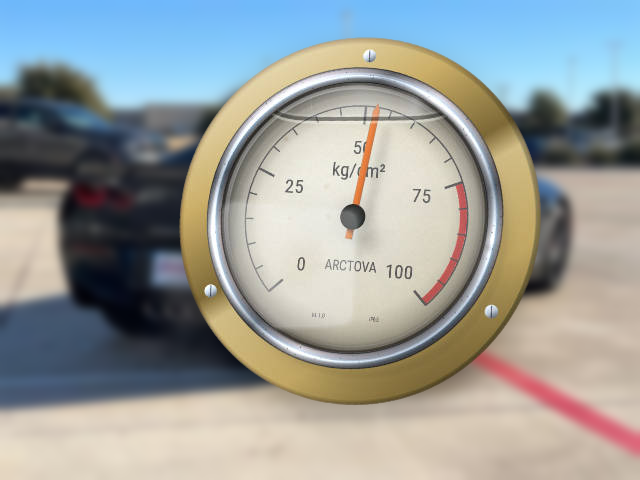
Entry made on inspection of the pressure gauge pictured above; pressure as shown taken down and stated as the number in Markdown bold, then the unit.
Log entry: **52.5** kg/cm²
